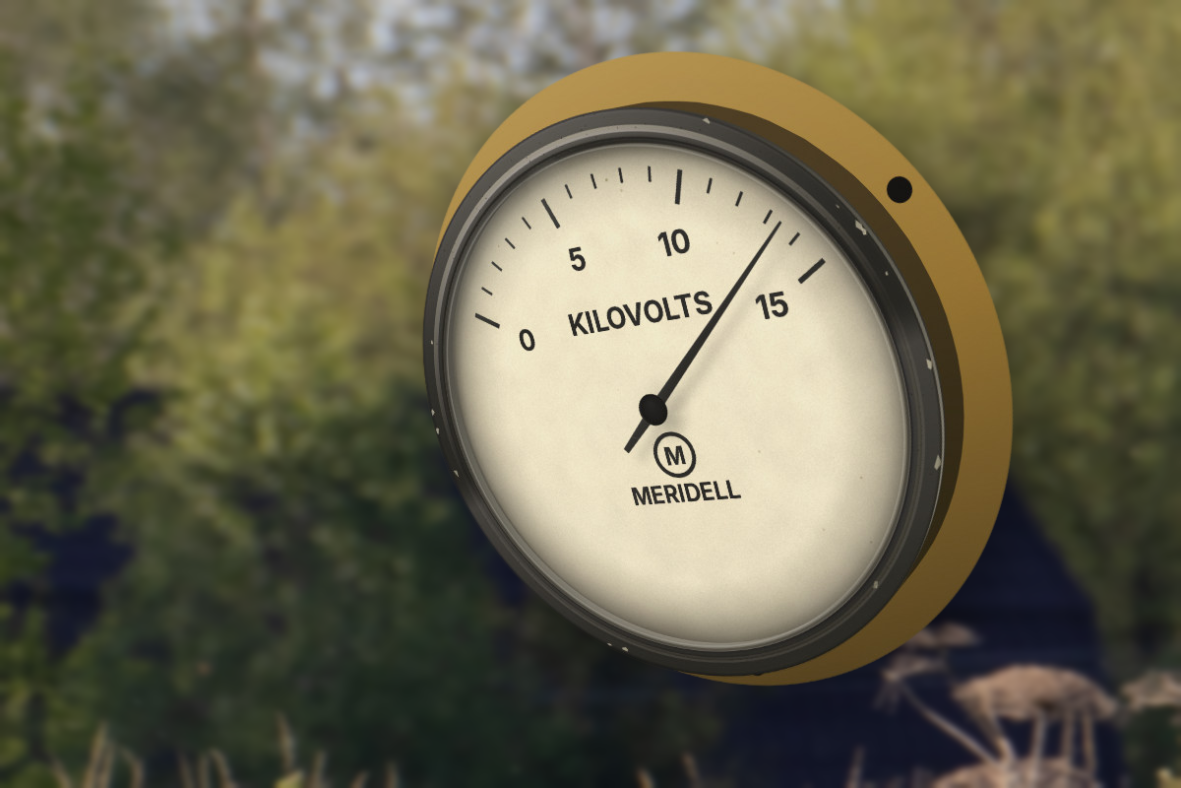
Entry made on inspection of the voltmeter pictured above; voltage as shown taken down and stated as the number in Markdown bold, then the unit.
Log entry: **13.5** kV
